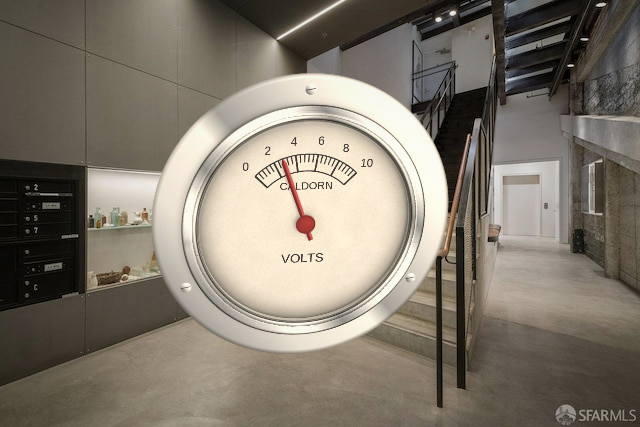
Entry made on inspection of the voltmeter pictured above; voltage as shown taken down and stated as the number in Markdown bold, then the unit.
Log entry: **2.8** V
